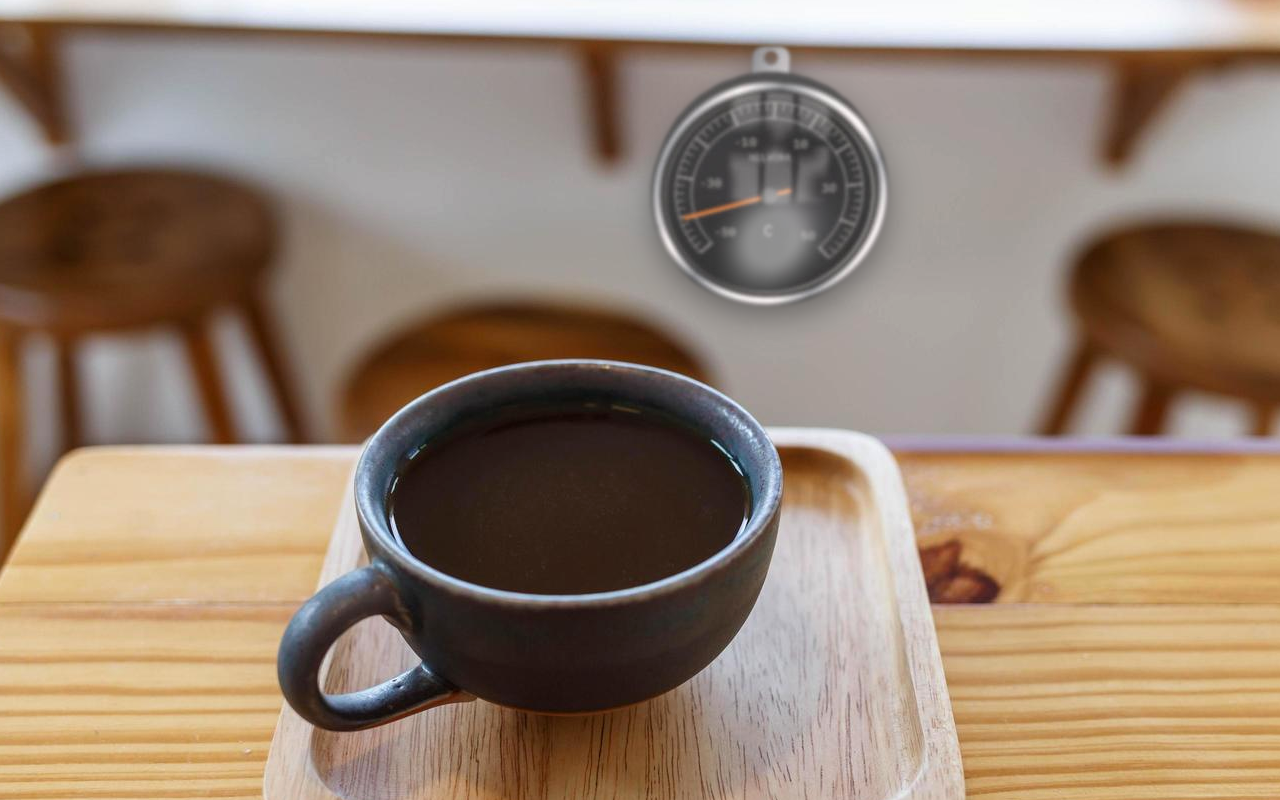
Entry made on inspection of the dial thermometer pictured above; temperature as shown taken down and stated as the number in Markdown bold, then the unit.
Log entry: **-40** °C
